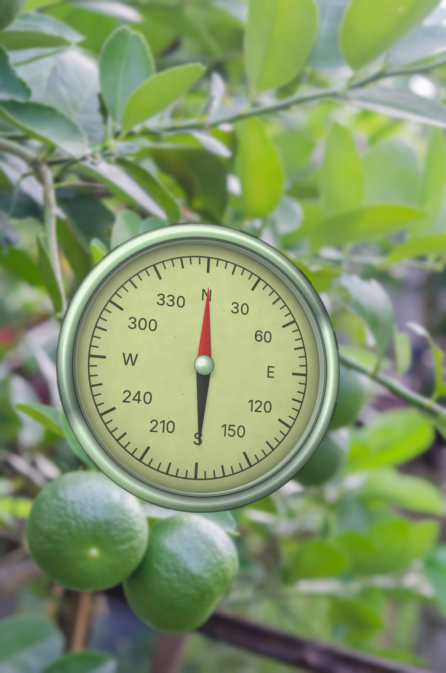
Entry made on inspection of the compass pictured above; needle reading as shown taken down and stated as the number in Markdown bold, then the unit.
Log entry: **0** °
